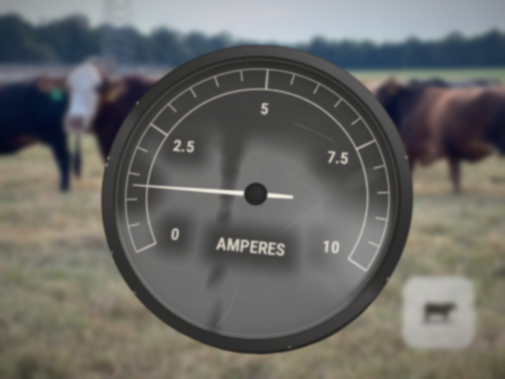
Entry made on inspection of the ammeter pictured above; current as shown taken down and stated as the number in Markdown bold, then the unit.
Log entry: **1.25** A
